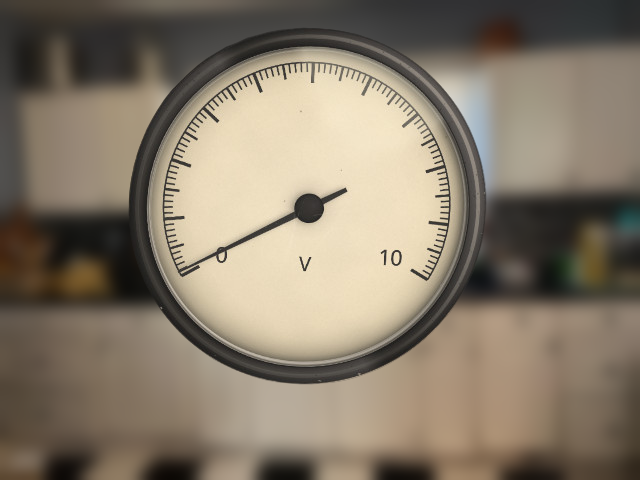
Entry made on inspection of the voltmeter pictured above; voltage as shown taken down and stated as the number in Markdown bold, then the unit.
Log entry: **0.1** V
